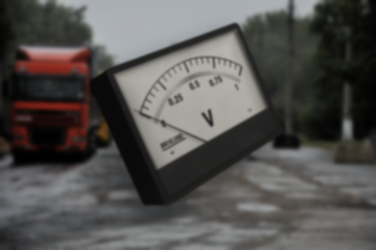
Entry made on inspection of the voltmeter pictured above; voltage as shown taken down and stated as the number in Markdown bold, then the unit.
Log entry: **0** V
